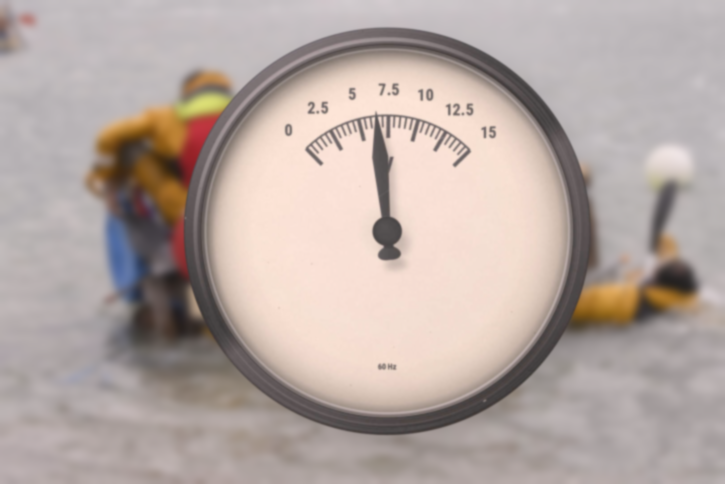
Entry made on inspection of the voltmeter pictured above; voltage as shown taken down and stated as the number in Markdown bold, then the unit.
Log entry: **6.5** V
